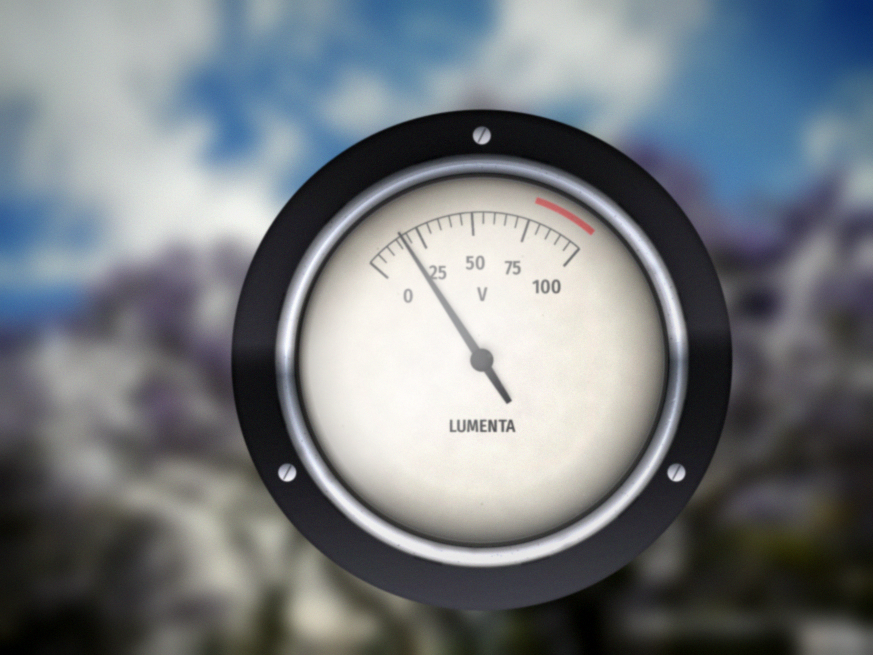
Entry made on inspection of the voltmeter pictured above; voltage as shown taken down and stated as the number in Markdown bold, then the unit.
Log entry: **17.5** V
